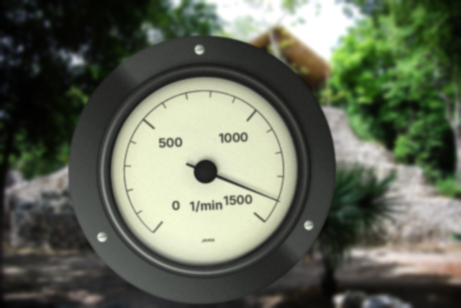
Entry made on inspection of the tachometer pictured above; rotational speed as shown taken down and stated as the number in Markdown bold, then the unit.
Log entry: **1400** rpm
